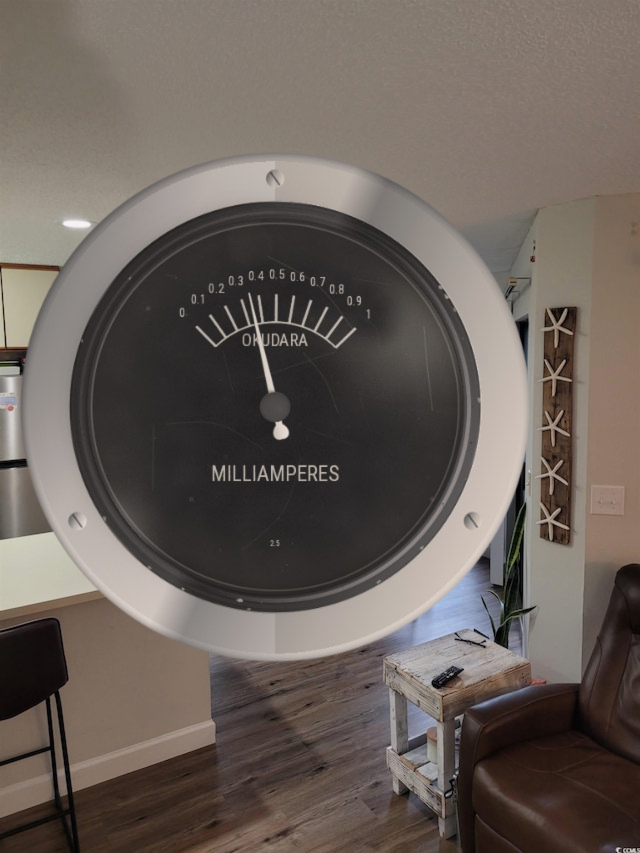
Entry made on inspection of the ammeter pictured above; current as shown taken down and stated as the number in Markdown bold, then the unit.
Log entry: **0.35** mA
